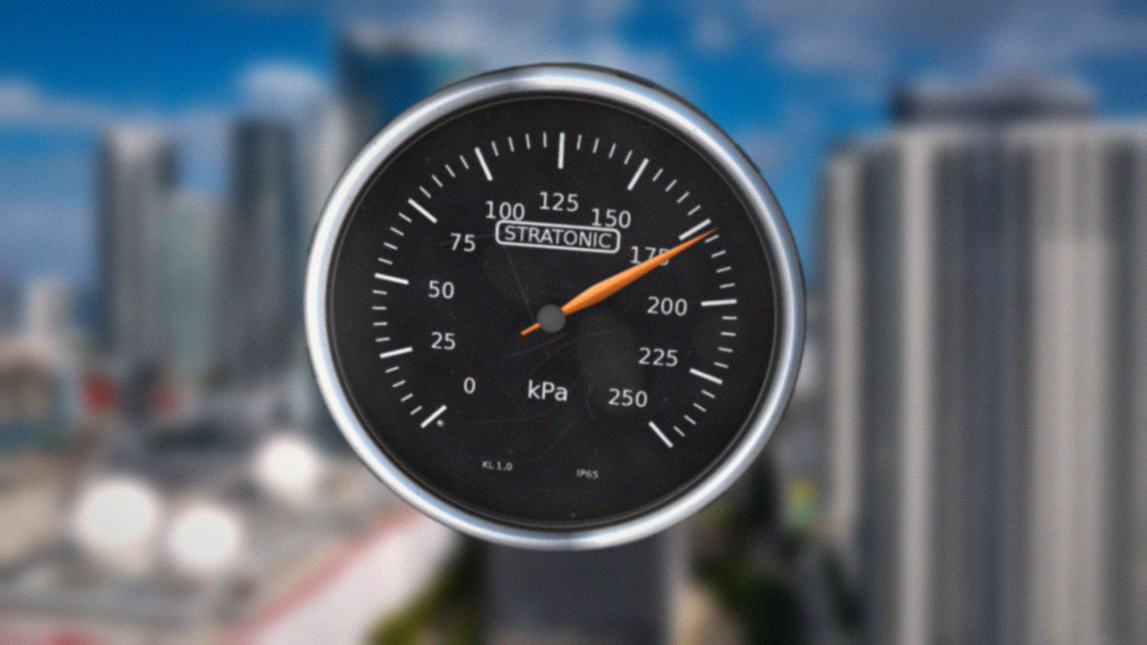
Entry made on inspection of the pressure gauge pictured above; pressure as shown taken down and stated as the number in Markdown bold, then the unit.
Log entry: **177.5** kPa
